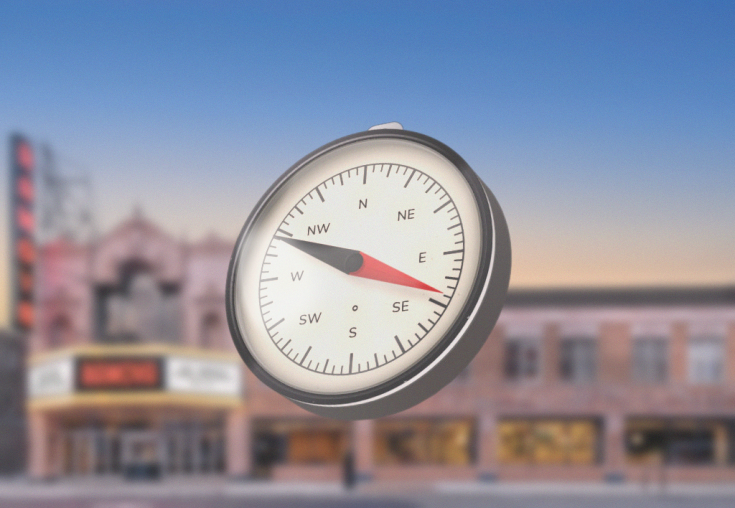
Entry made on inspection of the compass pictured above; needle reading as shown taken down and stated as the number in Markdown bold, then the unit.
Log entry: **115** °
